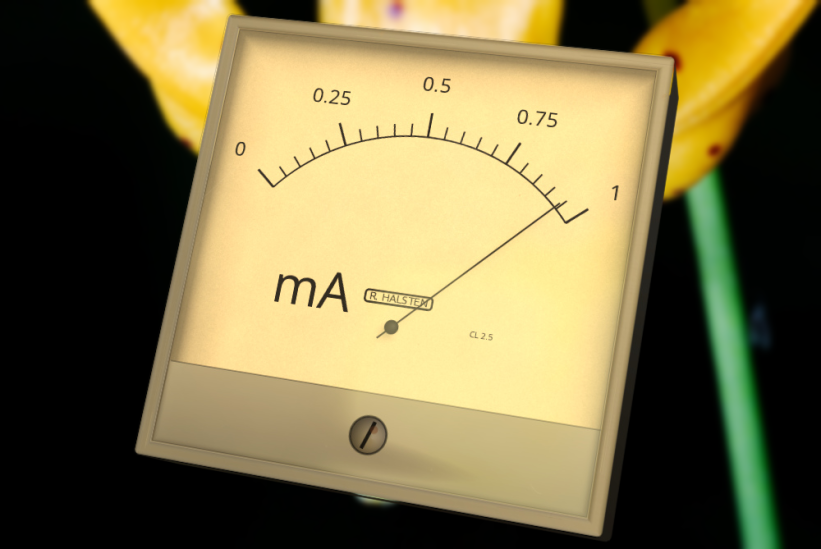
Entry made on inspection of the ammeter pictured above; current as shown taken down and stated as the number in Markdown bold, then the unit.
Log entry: **0.95** mA
